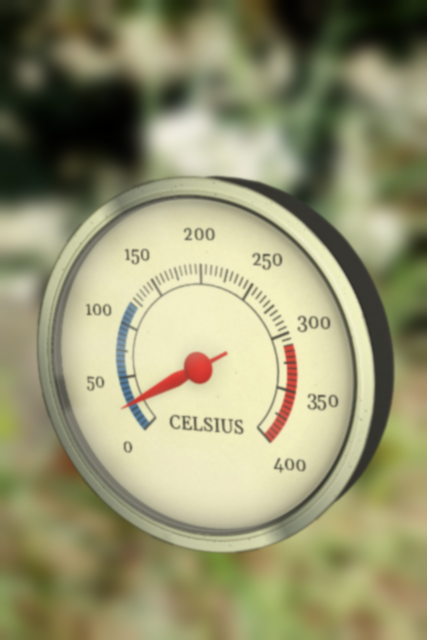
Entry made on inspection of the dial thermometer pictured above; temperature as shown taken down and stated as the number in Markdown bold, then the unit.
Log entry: **25** °C
